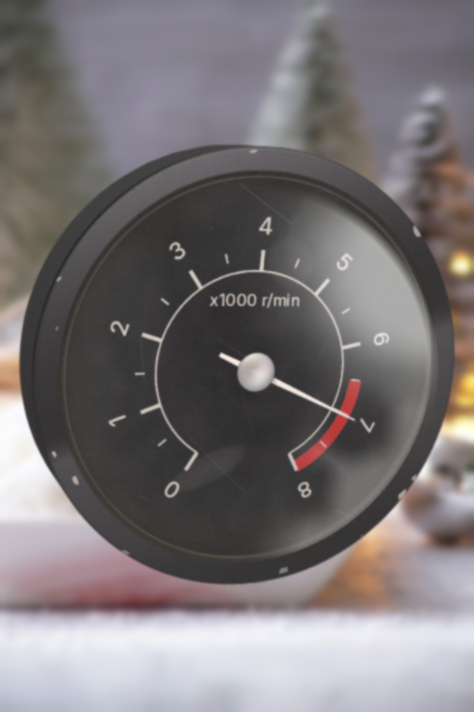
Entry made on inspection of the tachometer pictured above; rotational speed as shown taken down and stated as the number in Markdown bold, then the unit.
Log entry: **7000** rpm
